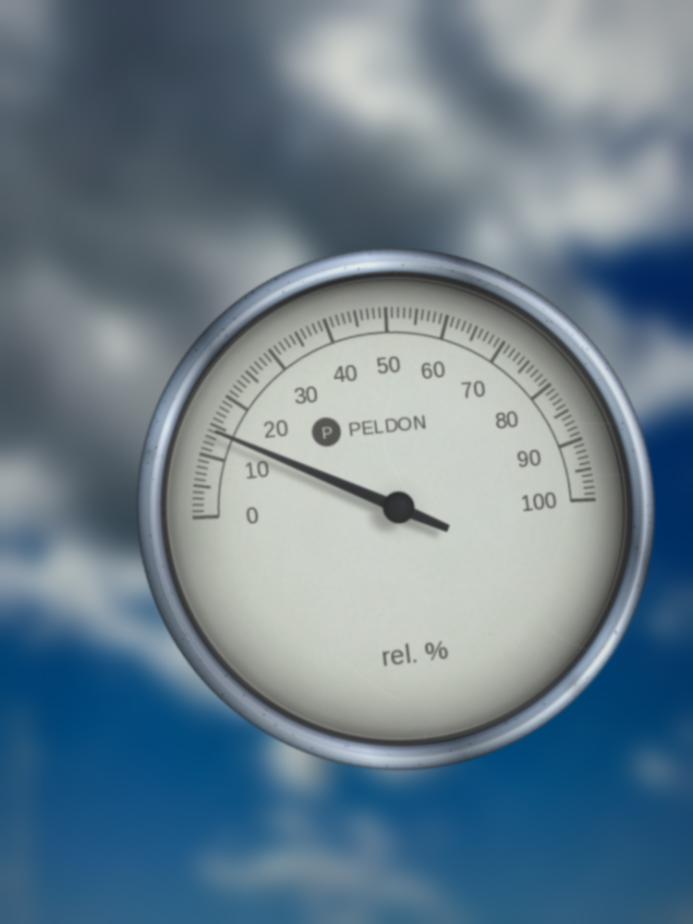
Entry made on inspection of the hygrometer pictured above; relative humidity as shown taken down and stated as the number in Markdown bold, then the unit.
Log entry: **14** %
